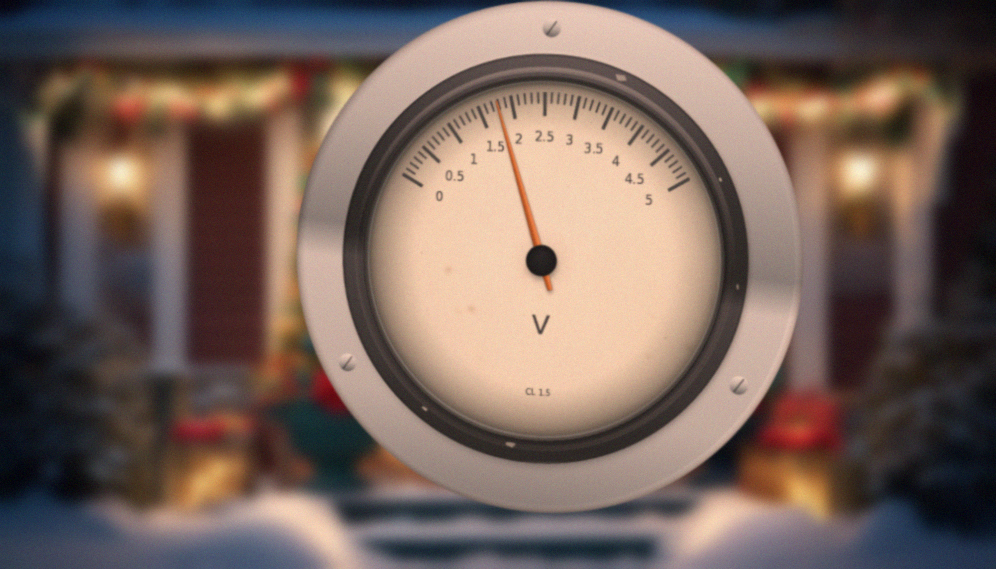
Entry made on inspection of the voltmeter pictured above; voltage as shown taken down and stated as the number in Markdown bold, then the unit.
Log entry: **1.8** V
